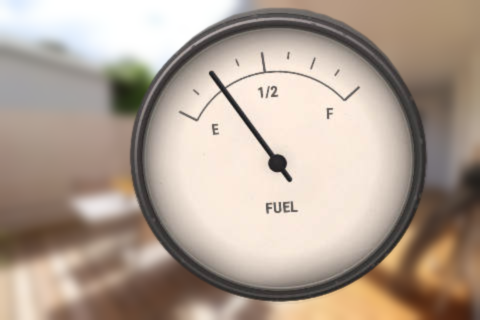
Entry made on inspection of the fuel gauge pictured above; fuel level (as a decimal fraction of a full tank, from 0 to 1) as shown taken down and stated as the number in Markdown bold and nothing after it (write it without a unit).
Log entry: **0.25**
